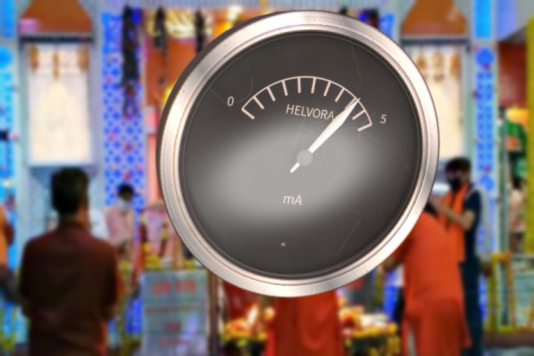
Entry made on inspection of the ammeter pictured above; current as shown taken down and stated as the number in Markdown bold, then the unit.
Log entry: **4** mA
